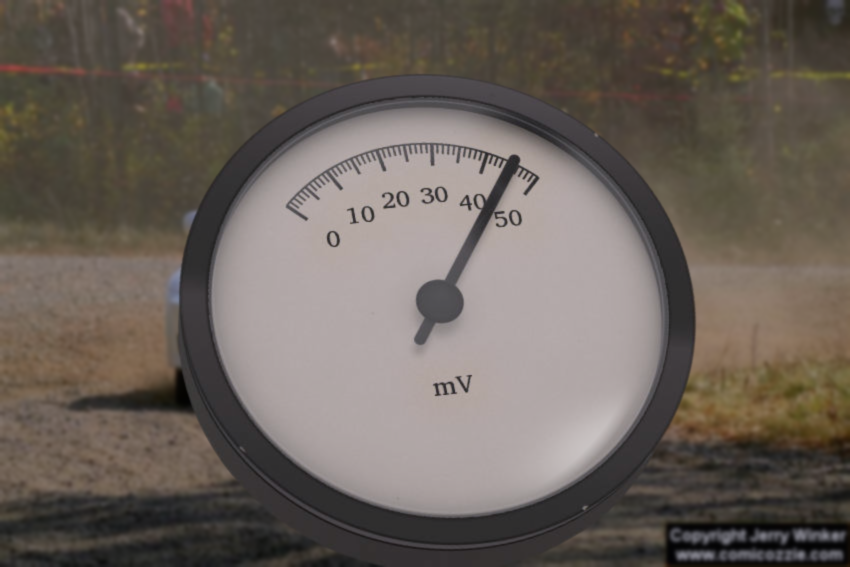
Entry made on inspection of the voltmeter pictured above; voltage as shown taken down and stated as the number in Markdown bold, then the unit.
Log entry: **45** mV
